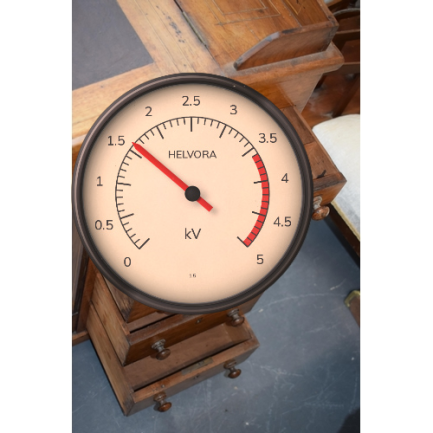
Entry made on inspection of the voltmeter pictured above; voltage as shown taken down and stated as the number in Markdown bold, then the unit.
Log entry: **1.6** kV
